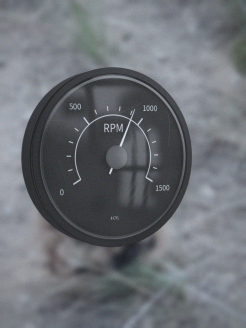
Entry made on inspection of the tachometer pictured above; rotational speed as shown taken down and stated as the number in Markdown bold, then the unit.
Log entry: **900** rpm
